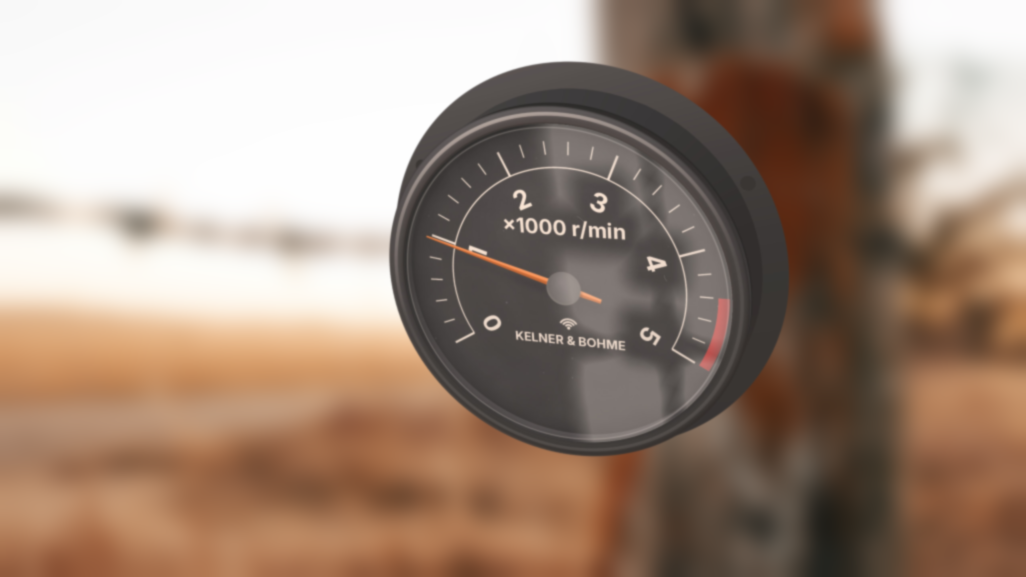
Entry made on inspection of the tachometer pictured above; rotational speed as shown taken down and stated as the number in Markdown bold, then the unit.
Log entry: **1000** rpm
